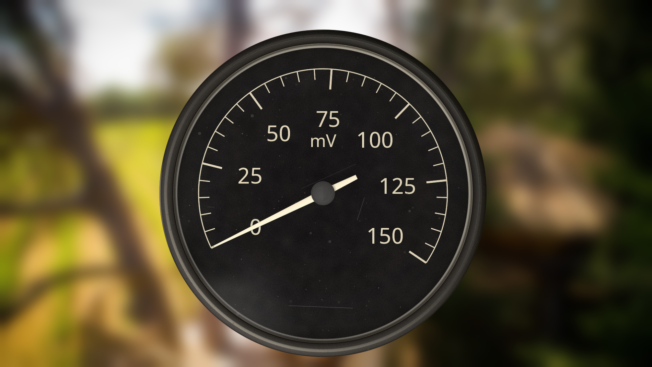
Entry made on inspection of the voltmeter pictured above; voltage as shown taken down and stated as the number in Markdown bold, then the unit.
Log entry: **0** mV
